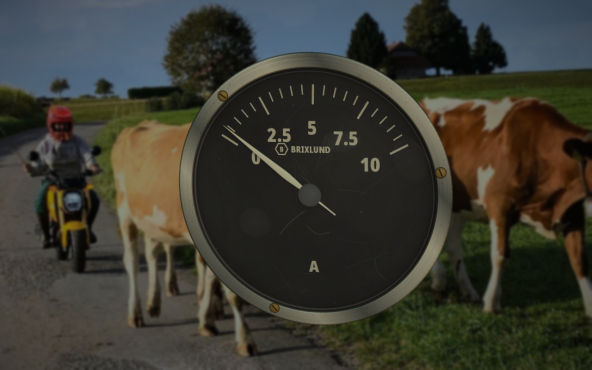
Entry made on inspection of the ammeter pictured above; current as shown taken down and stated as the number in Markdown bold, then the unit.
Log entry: **0.5** A
